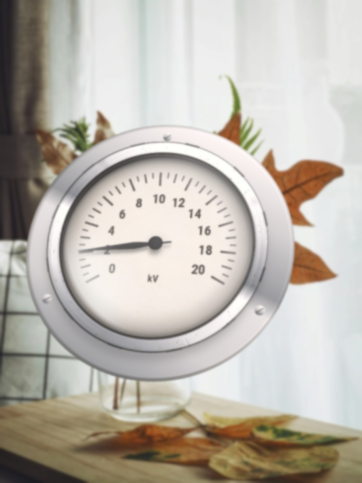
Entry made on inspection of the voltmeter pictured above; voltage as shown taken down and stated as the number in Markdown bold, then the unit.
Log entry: **2** kV
